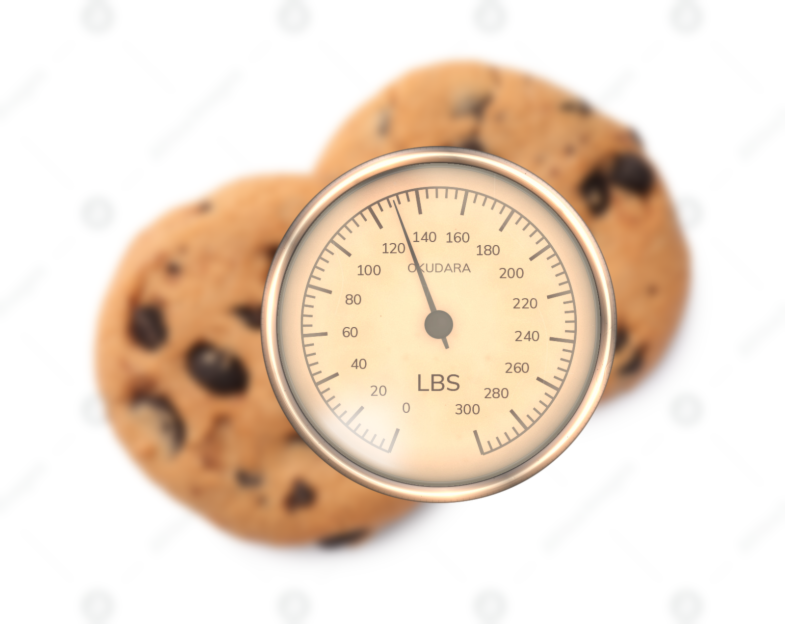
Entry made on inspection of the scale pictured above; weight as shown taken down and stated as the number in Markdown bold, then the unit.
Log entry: **130** lb
